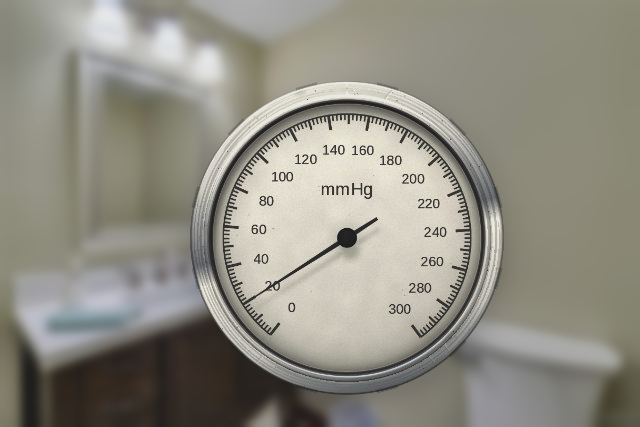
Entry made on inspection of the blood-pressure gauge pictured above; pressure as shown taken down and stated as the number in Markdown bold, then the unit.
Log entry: **20** mmHg
